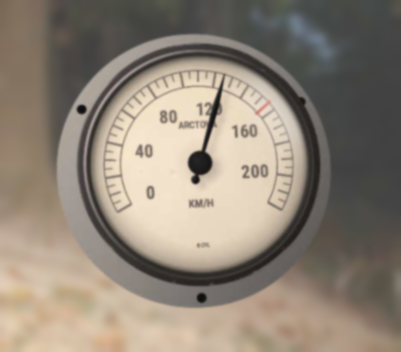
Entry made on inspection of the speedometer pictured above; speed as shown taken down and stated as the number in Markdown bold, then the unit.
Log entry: **125** km/h
